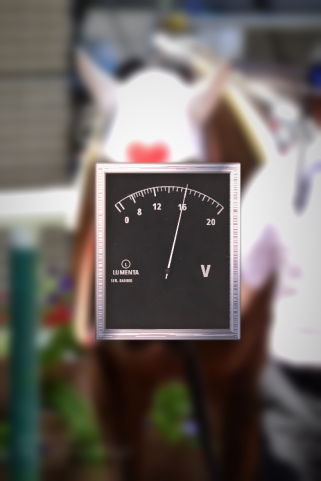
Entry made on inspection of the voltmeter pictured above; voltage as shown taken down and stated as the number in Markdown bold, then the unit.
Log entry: **16** V
